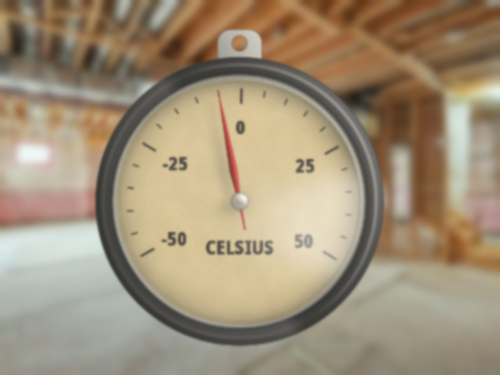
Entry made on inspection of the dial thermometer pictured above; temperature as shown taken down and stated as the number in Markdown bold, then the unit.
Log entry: **-5** °C
